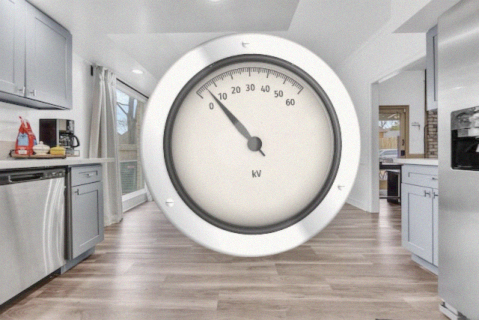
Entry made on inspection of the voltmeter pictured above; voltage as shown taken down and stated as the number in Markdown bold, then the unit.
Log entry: **5** kV
